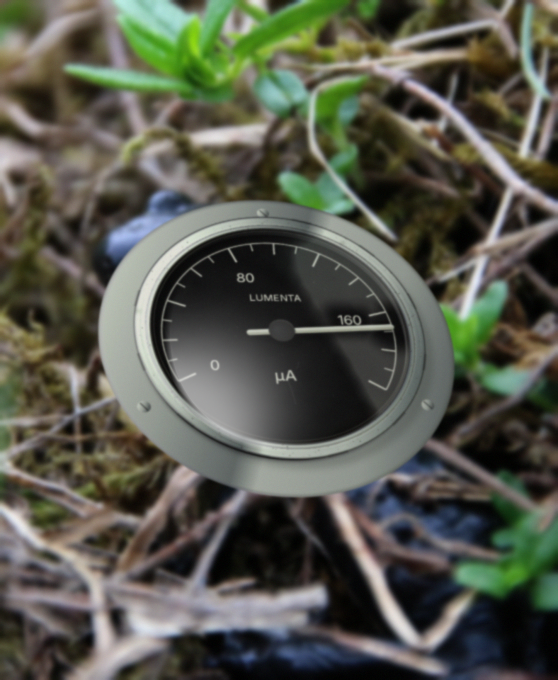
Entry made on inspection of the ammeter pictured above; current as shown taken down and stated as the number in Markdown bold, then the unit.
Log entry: **170** µA
